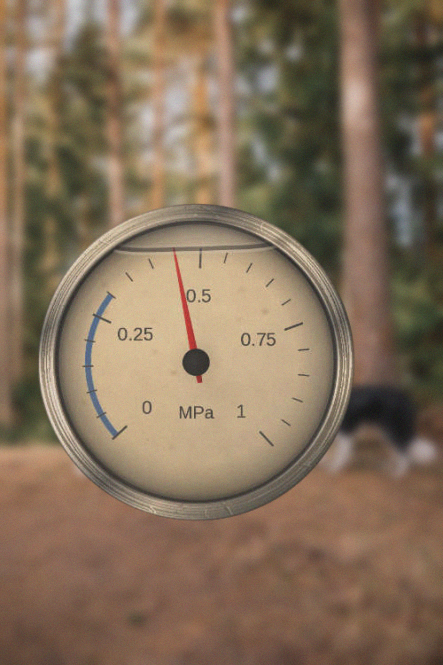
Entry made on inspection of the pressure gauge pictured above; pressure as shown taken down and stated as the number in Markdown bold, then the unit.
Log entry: **0.45** MPa
